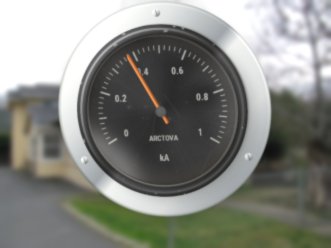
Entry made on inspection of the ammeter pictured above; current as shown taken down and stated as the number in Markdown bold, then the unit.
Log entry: **0.38** kA
